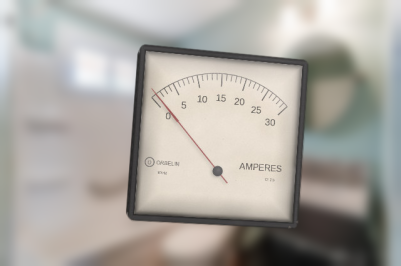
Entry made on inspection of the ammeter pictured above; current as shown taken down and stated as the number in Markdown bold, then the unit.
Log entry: **1** A
